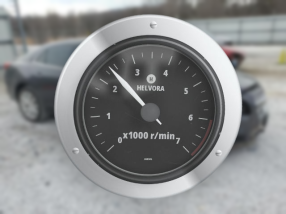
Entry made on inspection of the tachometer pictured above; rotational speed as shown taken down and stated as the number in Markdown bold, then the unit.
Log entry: **2375** rpm
